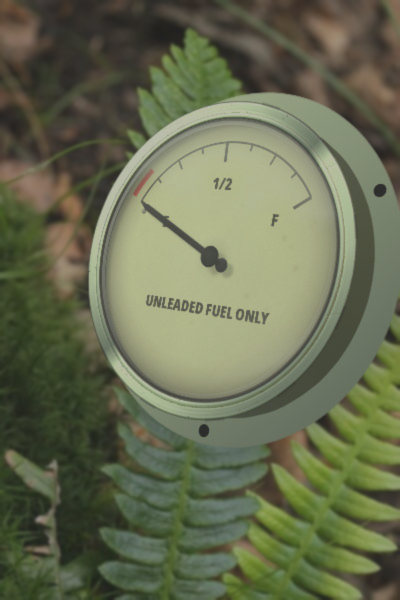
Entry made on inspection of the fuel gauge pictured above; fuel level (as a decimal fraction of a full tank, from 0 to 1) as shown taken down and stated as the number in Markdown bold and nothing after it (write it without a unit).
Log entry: **0**
